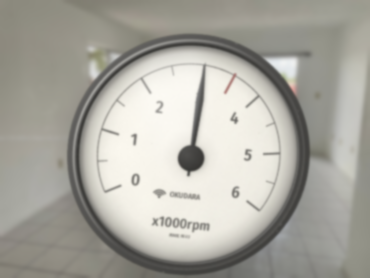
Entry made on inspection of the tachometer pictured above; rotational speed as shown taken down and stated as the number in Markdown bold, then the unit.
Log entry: **3000** rpm
